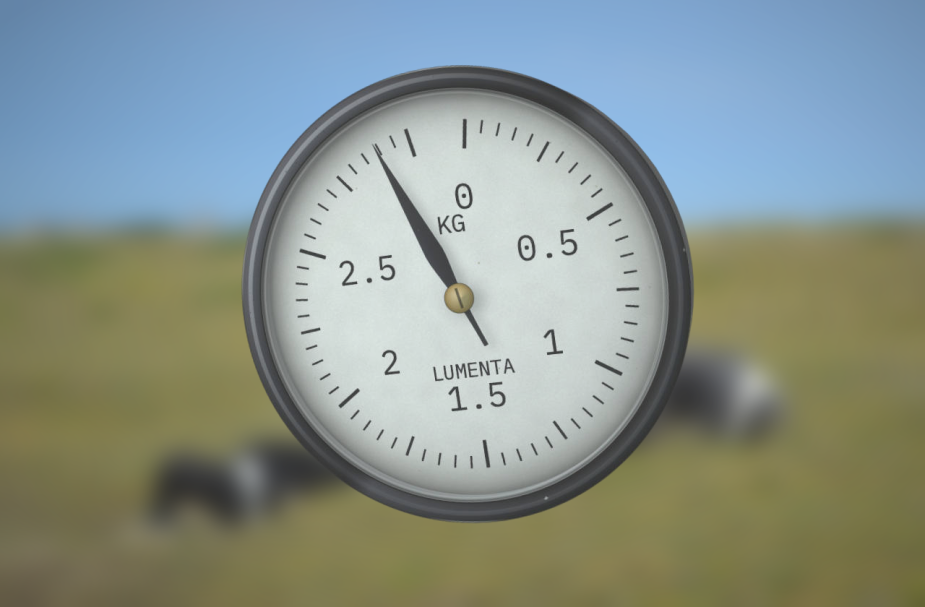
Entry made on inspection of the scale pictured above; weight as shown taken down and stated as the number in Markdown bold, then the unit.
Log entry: **2.9** kg
